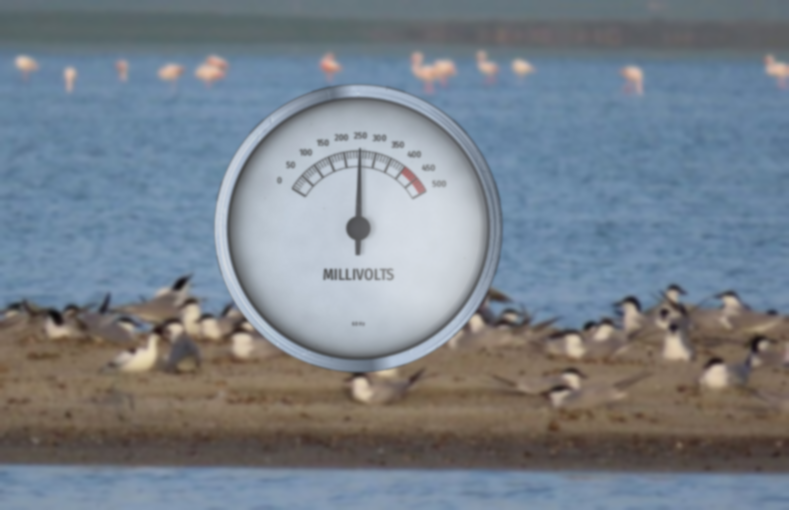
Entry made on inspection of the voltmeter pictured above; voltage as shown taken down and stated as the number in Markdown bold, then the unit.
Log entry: **250** mV
